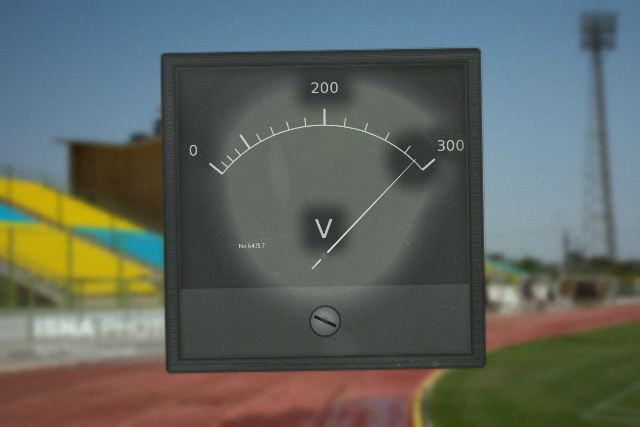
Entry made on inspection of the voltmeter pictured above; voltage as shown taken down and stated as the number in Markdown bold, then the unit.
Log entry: **290** V
